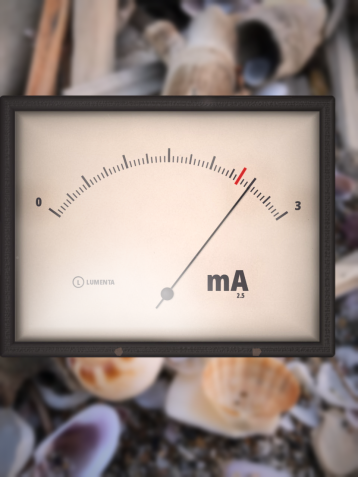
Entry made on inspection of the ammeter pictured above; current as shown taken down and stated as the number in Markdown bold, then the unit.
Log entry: **2.5** mA
